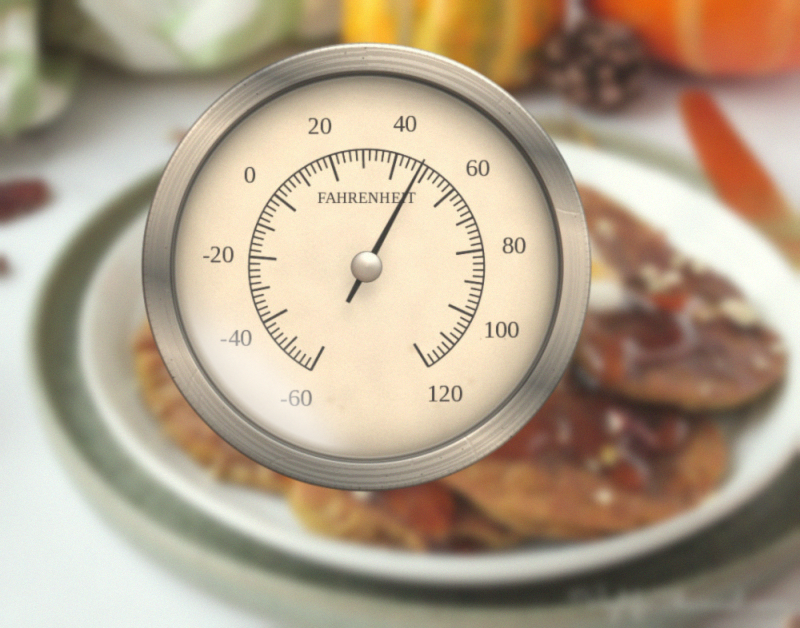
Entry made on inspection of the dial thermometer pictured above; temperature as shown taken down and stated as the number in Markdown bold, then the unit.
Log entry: **48** °F
